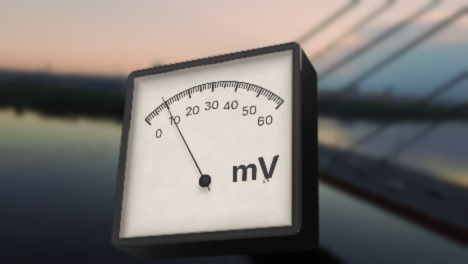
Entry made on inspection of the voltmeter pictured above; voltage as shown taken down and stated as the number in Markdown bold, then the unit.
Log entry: **10** mV
